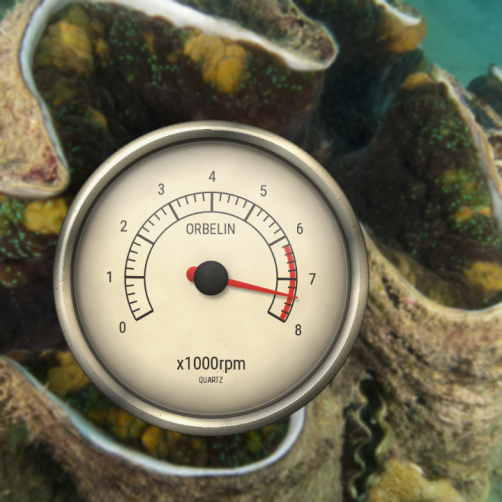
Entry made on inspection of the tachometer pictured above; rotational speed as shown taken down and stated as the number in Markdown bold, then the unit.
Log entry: **7400** rpm
